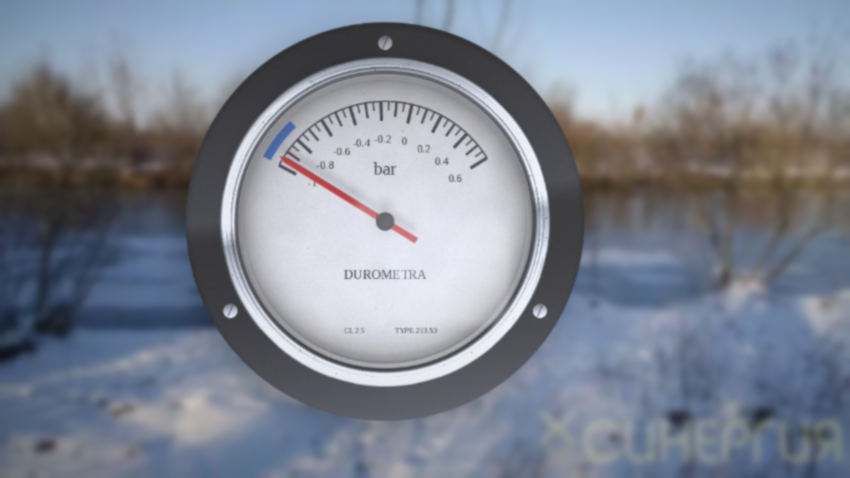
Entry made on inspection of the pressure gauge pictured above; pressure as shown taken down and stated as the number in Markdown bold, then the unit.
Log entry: **-0.95** bar
